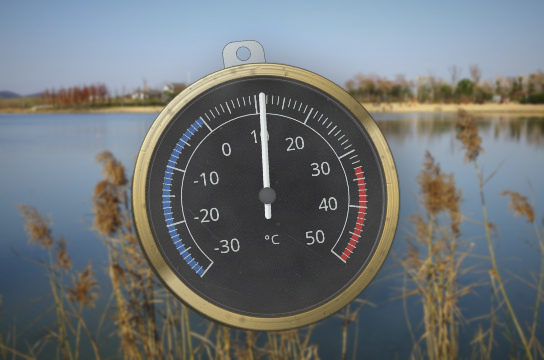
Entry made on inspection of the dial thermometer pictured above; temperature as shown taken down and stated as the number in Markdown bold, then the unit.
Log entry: **11** °C
